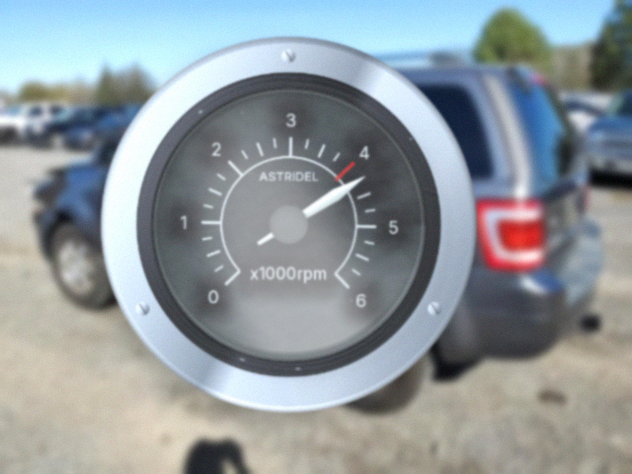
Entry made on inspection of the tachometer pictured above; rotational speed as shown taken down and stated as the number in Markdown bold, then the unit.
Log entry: **4250** rpm
